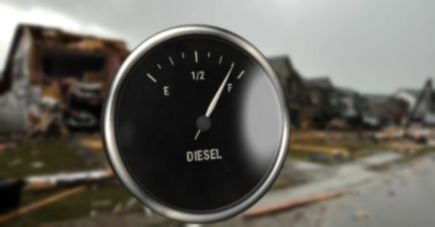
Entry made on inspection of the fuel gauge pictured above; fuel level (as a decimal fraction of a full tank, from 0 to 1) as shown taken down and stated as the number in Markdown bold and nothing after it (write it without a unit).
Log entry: **0.875**
